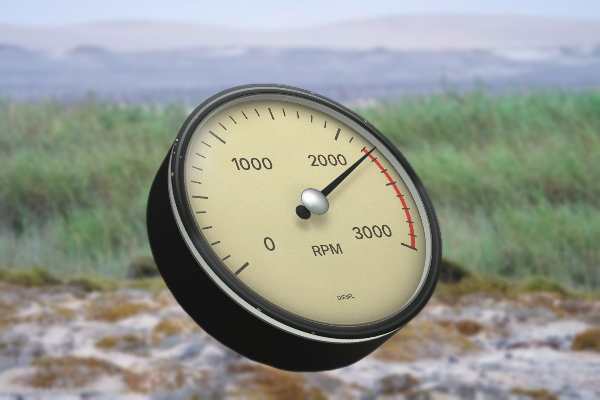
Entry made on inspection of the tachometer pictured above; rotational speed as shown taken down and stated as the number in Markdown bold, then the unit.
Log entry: **2250** rpm
